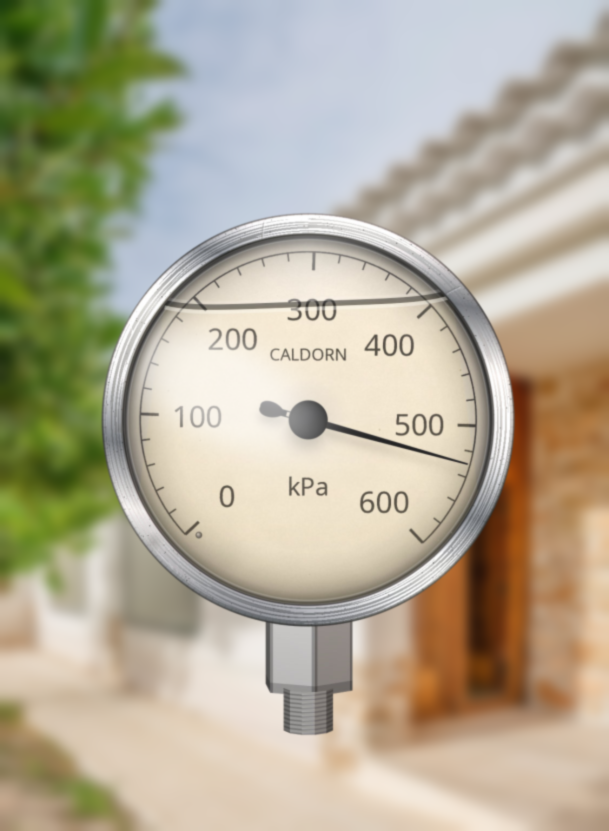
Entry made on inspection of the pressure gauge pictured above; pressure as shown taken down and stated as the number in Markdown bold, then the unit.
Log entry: **530** kPa
